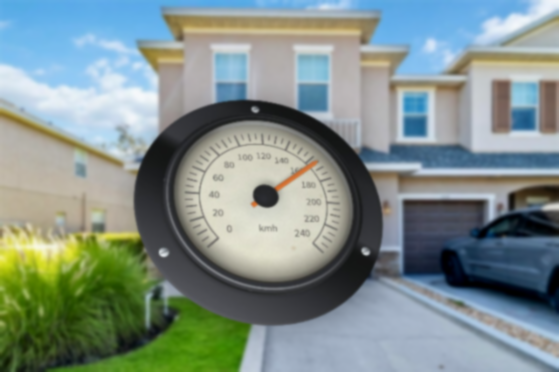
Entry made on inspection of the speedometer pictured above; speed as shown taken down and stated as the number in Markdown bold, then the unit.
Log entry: **165** km/h
